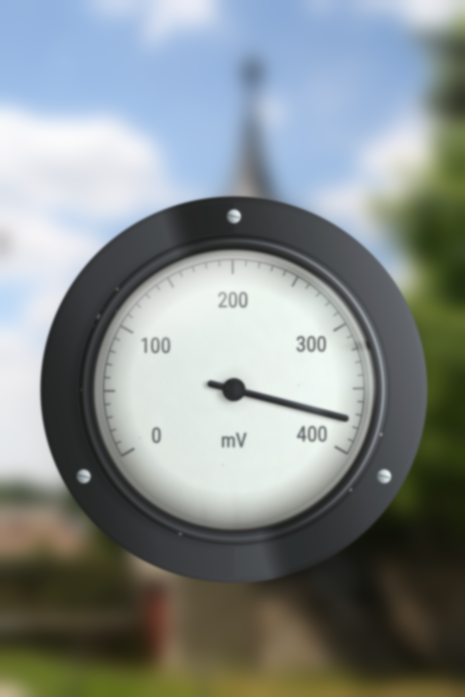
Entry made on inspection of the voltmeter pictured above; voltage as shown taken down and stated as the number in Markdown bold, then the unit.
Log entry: **375** mV
